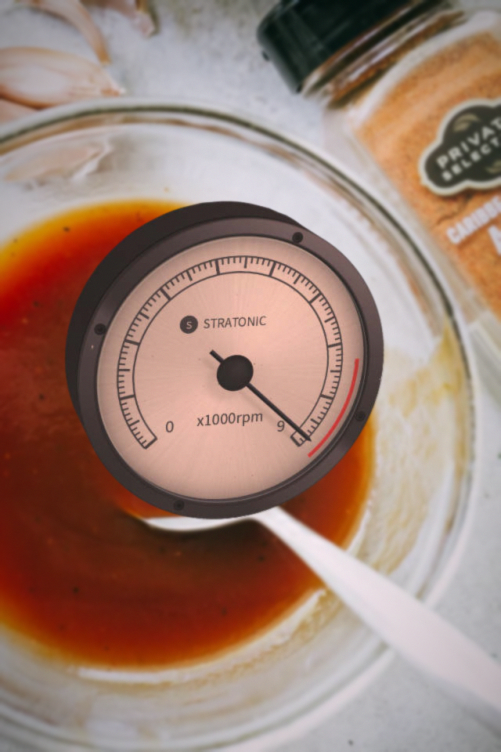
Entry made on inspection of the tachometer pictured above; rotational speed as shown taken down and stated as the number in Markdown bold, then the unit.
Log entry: **8800** rpm
